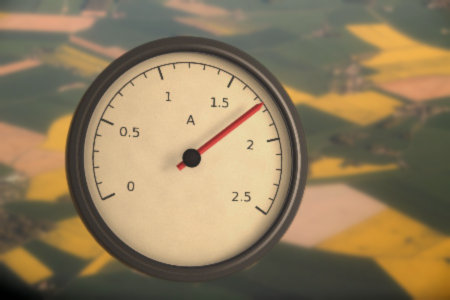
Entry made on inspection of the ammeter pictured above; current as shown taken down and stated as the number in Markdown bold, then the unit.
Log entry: **1.75** A
